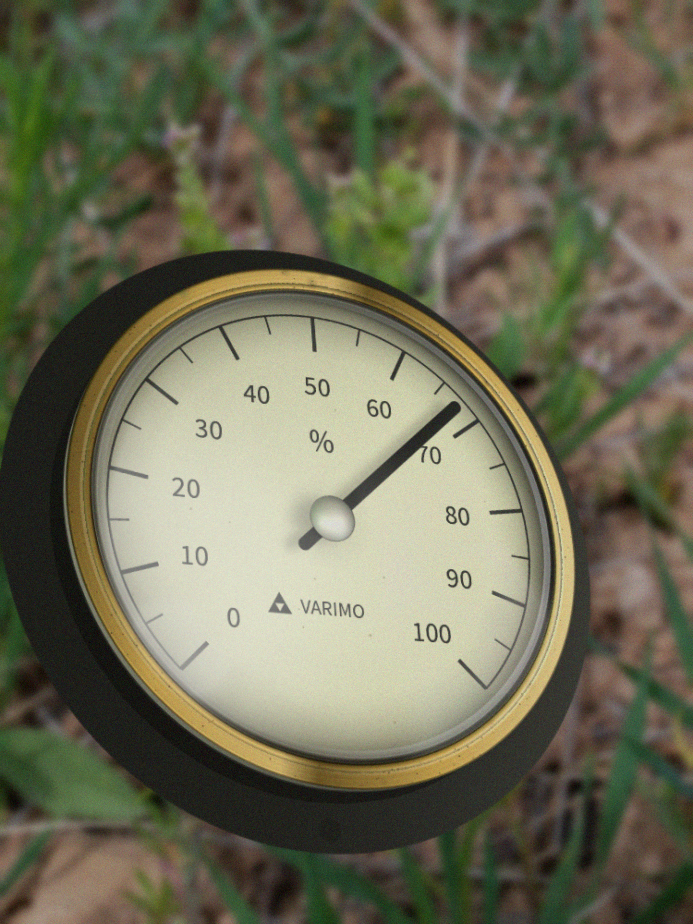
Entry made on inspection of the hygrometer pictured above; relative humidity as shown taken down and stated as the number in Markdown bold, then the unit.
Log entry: **67.5** %
